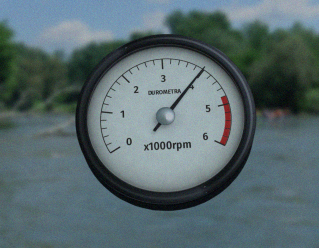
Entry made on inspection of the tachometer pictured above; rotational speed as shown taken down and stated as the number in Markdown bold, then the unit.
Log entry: **4000** rpm
